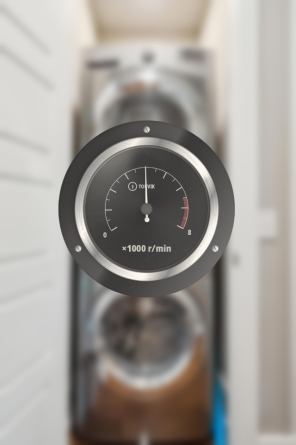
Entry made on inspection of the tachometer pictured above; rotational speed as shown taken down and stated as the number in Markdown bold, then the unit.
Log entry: **4000** rpm
